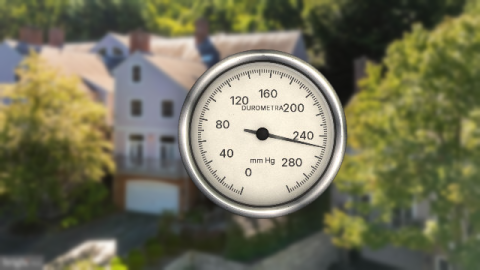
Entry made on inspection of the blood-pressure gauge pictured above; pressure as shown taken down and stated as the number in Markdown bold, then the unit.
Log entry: **250** mmHg
